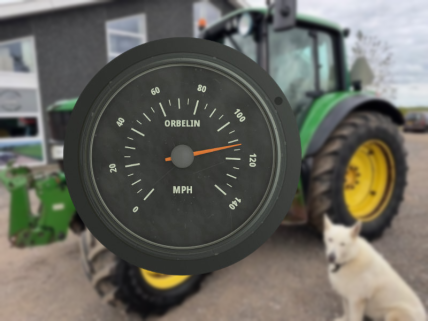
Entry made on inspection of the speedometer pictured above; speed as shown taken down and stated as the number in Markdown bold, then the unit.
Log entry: **112.5** mph
